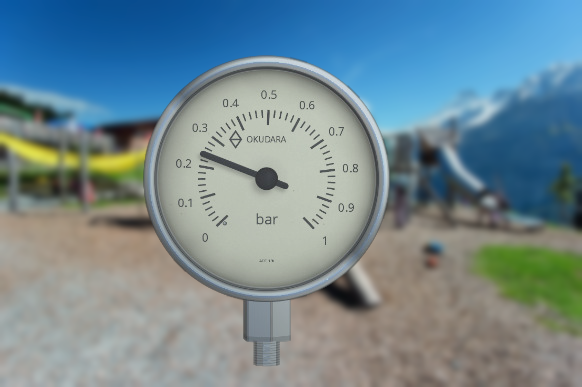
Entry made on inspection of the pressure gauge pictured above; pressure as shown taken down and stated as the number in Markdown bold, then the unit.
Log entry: **0.24** bar
